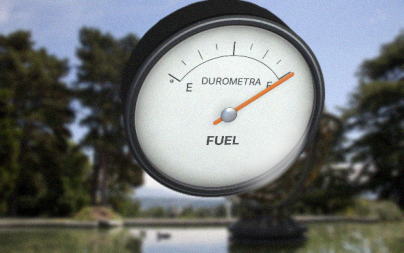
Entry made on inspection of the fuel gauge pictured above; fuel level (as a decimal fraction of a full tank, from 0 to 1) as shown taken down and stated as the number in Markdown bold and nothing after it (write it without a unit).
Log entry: **1**
